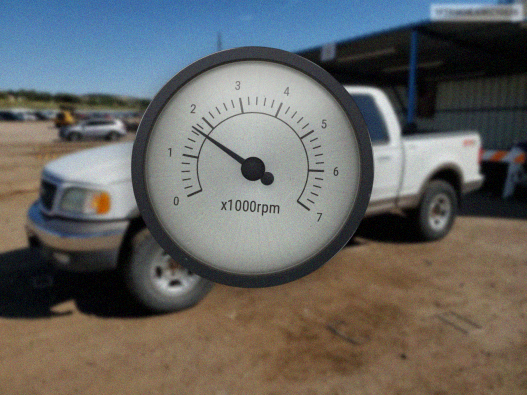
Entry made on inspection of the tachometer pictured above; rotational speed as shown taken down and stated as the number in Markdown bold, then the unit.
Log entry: **1700** rpm
